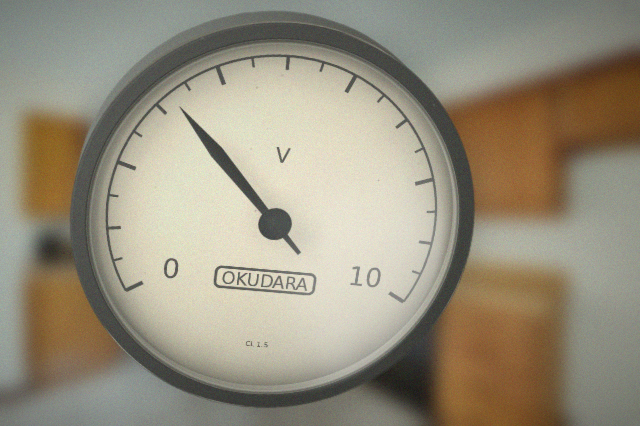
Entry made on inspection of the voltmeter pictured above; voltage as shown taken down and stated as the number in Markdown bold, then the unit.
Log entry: **3.25** V
